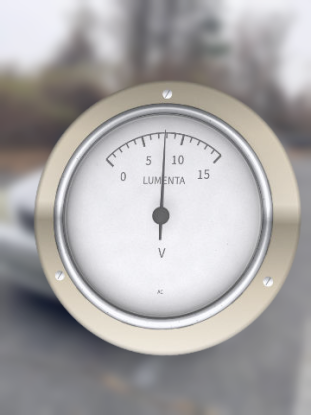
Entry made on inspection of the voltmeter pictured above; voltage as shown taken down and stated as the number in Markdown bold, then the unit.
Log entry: **8** V
